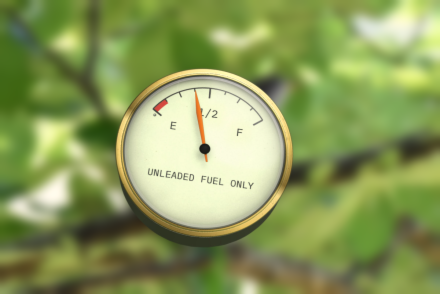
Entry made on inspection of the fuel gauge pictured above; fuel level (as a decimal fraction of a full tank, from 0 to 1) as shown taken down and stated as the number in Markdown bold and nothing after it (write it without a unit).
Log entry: **0.375**
